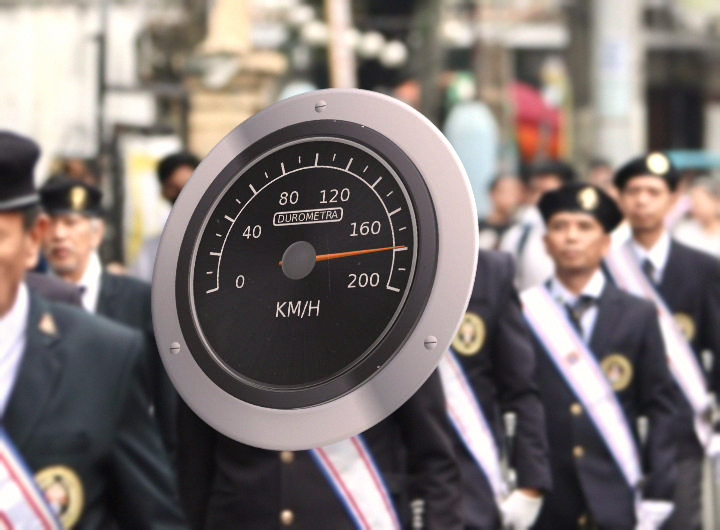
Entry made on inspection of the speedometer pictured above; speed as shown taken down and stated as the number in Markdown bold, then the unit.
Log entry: **180** km/h
